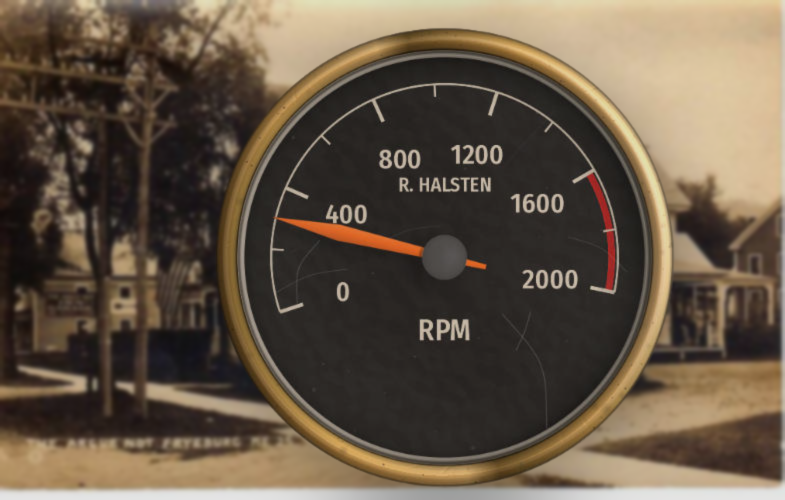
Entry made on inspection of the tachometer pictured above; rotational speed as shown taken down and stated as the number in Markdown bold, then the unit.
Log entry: **300** rpm
